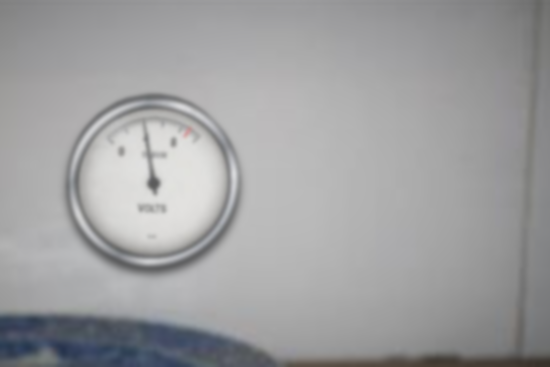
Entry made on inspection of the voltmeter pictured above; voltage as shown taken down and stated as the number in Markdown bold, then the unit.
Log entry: **4** V
